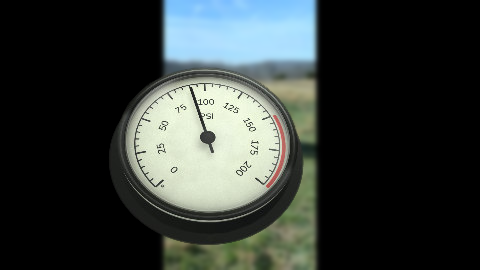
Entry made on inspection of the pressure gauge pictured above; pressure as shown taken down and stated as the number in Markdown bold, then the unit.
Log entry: **90** psi
